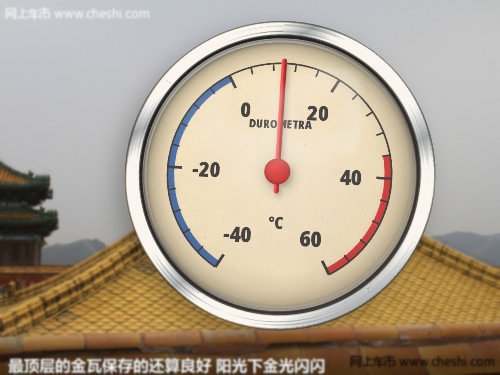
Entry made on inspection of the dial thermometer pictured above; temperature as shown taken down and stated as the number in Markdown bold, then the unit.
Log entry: **10** °C
